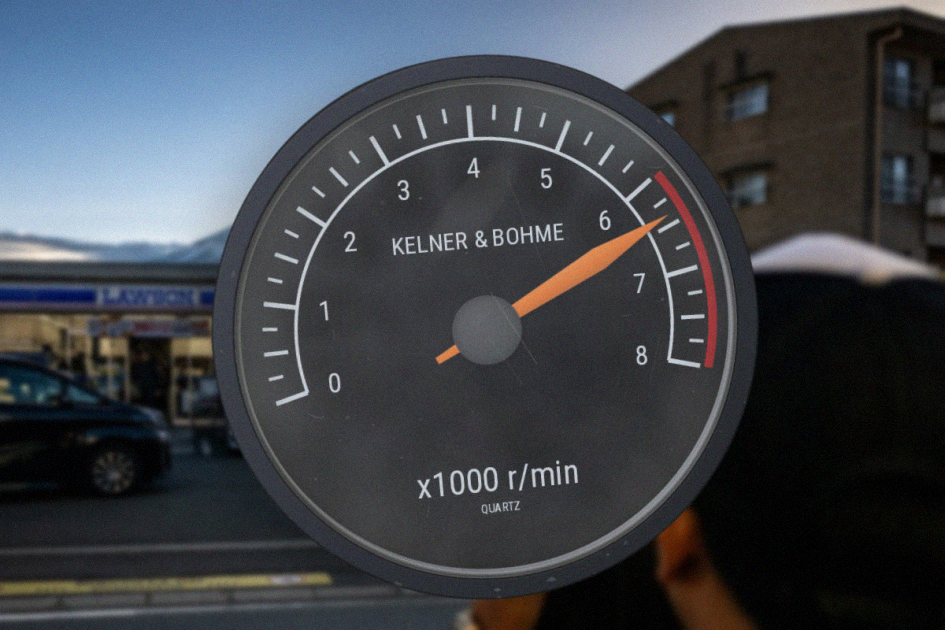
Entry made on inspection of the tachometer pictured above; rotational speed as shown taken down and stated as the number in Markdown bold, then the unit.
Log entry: **6375** rpm
